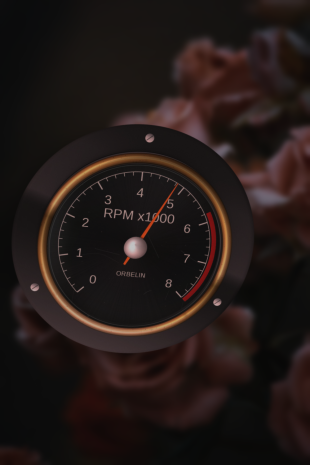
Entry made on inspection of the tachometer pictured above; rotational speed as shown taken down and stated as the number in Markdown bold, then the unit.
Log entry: **4800** rpm
